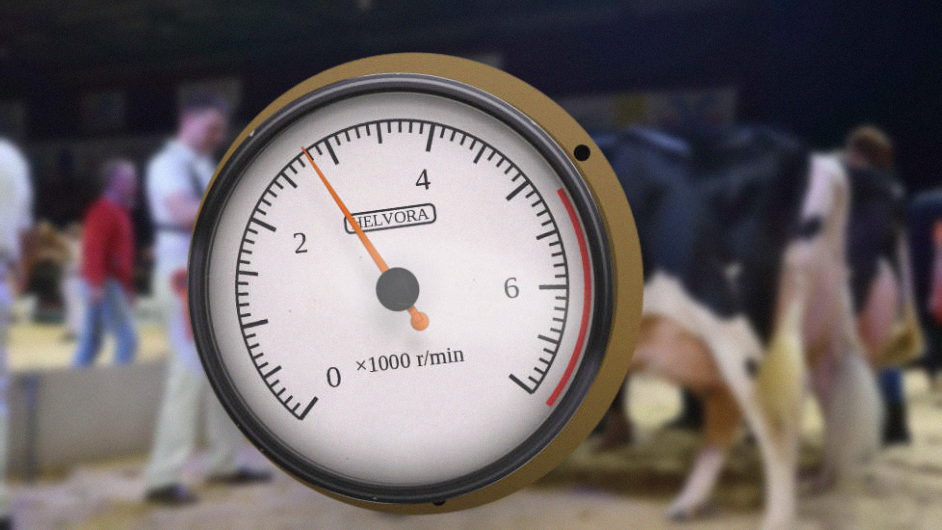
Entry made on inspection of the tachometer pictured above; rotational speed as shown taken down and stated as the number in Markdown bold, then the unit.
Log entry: **2800** rpm
